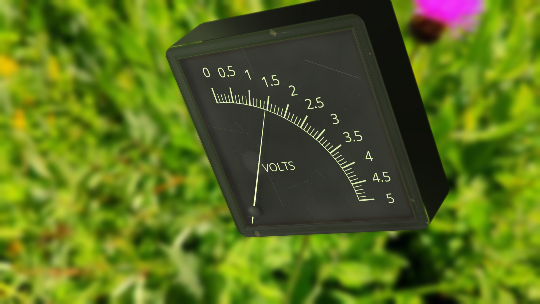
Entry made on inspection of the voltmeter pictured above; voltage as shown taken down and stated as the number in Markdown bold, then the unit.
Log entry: **1.5** V
